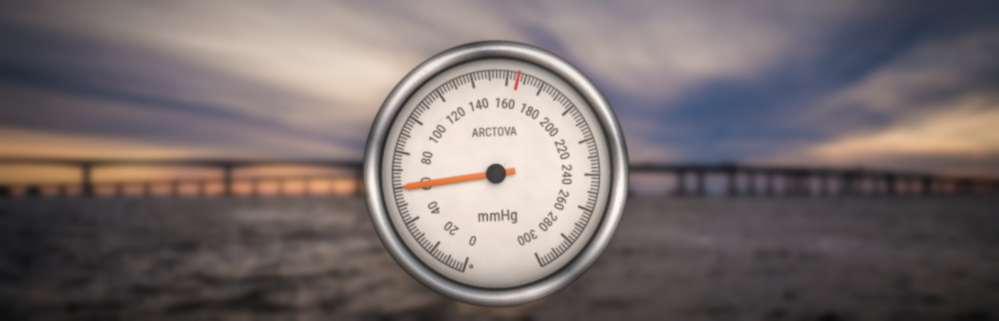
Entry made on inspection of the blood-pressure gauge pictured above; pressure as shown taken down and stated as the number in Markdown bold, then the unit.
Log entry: **60** mmHg
